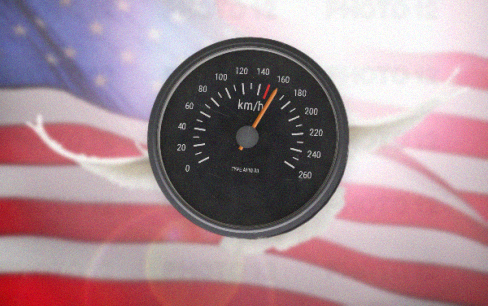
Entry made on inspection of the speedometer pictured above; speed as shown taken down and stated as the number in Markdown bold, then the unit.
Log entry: **160** km/h
